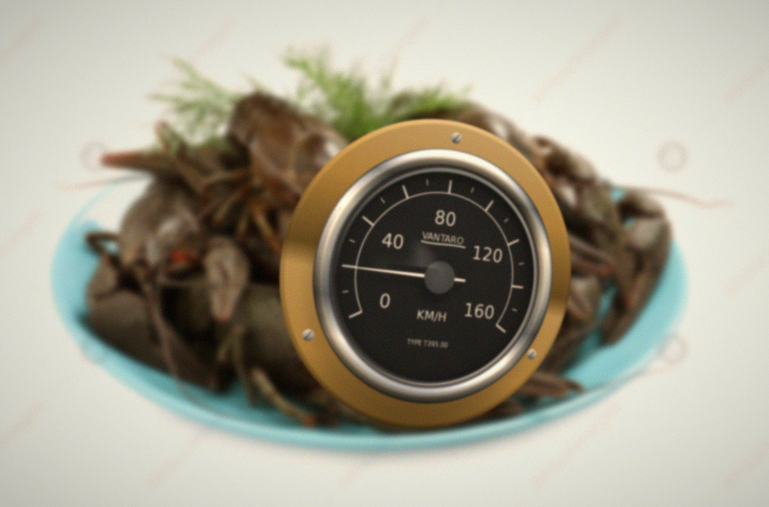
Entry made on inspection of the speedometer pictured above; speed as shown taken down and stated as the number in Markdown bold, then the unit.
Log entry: **20** km/h
